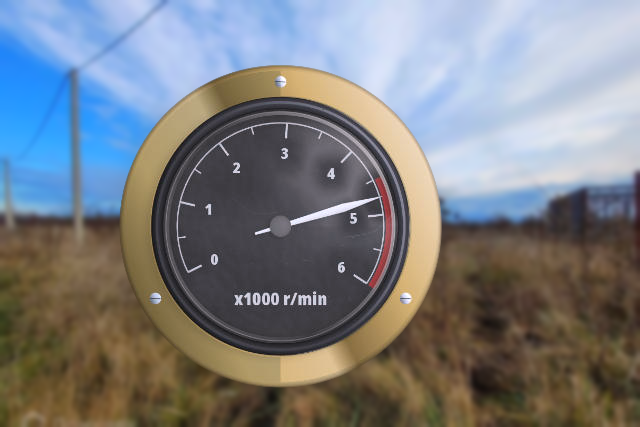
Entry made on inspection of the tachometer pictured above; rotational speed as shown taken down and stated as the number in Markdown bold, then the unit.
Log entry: **4750** rpm
